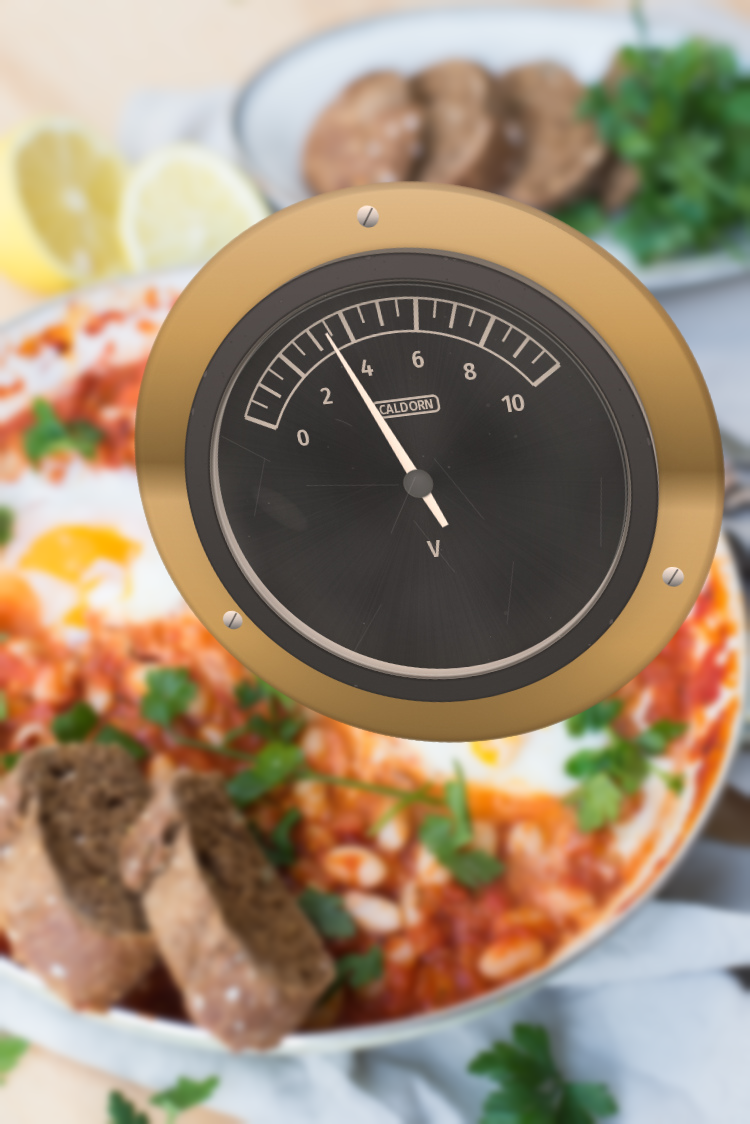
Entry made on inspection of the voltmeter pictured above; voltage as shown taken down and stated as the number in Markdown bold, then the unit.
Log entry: **3.5** V
